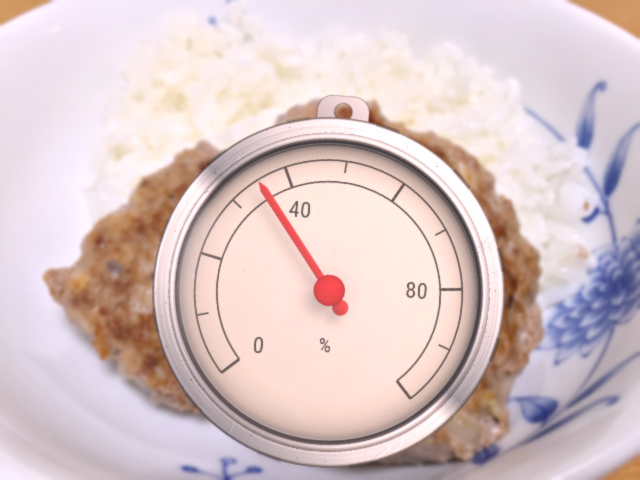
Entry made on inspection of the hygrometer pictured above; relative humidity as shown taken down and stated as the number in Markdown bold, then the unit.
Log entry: **35** %
